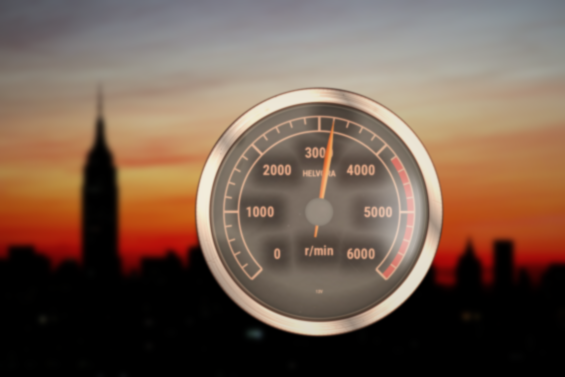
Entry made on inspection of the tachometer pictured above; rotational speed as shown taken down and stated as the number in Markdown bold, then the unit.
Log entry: **3200** rpm
